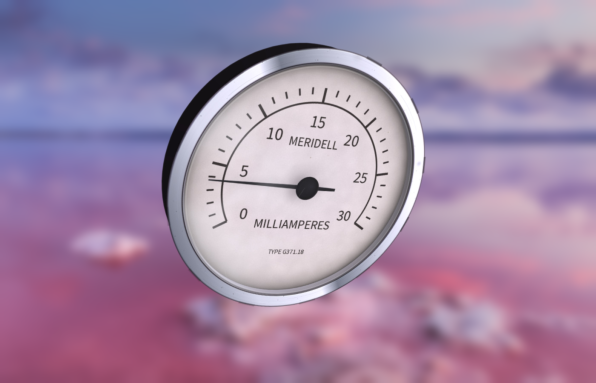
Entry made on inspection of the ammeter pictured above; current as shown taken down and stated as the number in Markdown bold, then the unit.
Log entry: **4** mA
